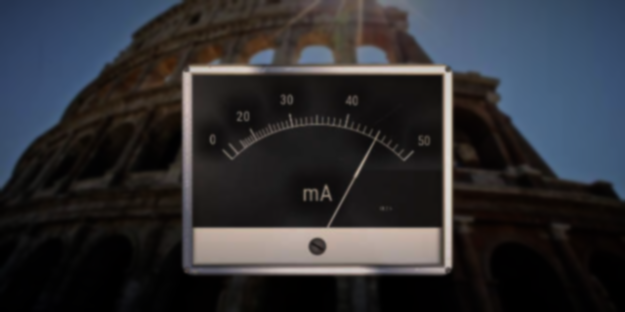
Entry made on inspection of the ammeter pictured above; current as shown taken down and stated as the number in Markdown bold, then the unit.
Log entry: **45** mA
